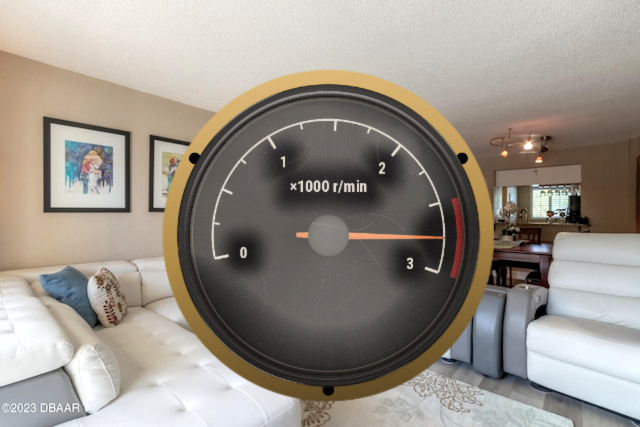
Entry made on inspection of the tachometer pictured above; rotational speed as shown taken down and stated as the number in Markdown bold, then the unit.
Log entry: **2750** rpm
